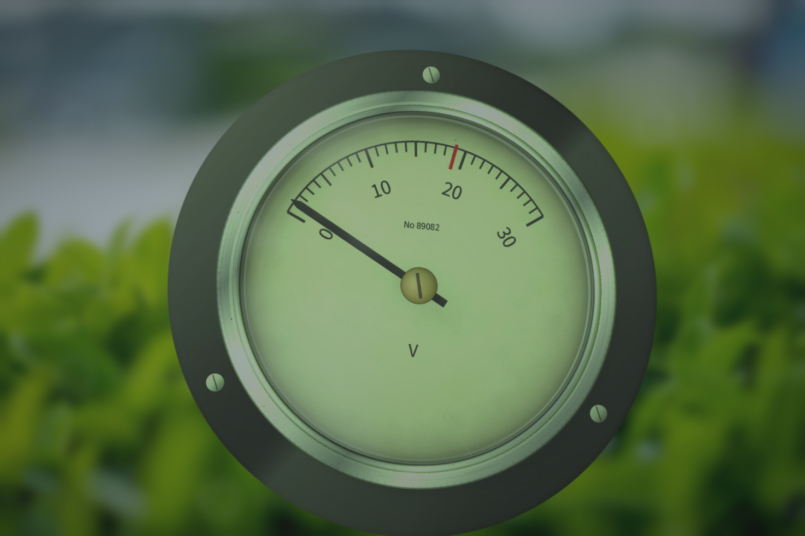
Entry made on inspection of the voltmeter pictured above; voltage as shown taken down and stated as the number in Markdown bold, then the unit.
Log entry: **1** V
